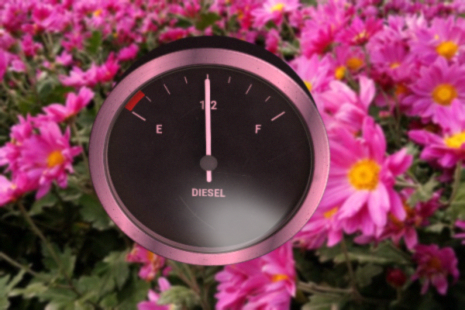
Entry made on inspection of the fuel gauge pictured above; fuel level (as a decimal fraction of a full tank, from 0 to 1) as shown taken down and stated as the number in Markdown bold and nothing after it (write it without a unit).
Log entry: **0.5**
